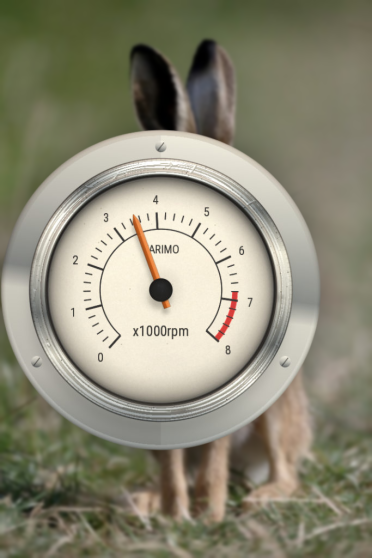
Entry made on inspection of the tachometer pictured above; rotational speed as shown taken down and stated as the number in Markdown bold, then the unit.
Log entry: **3500** rpm
